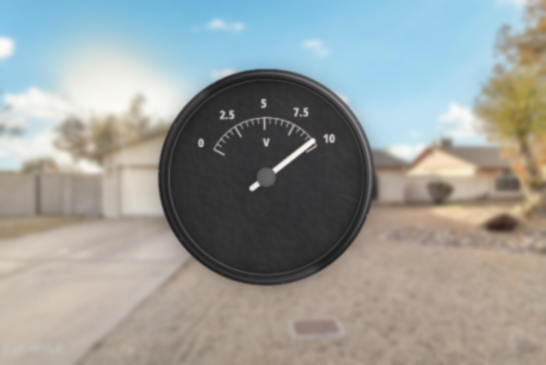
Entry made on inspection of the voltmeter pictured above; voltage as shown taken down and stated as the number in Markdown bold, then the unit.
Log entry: **9.5** V
